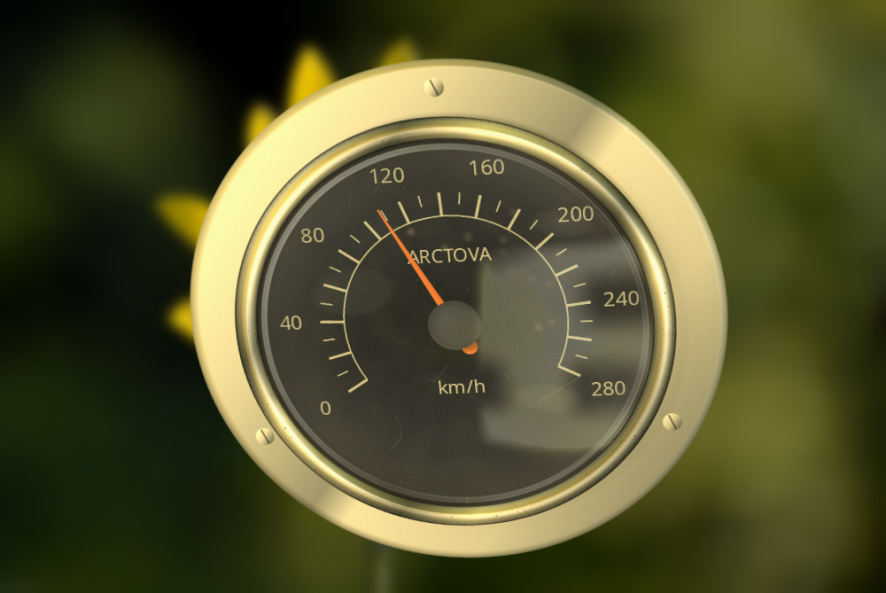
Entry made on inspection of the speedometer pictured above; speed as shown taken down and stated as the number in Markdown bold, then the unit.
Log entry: **110** km/h
